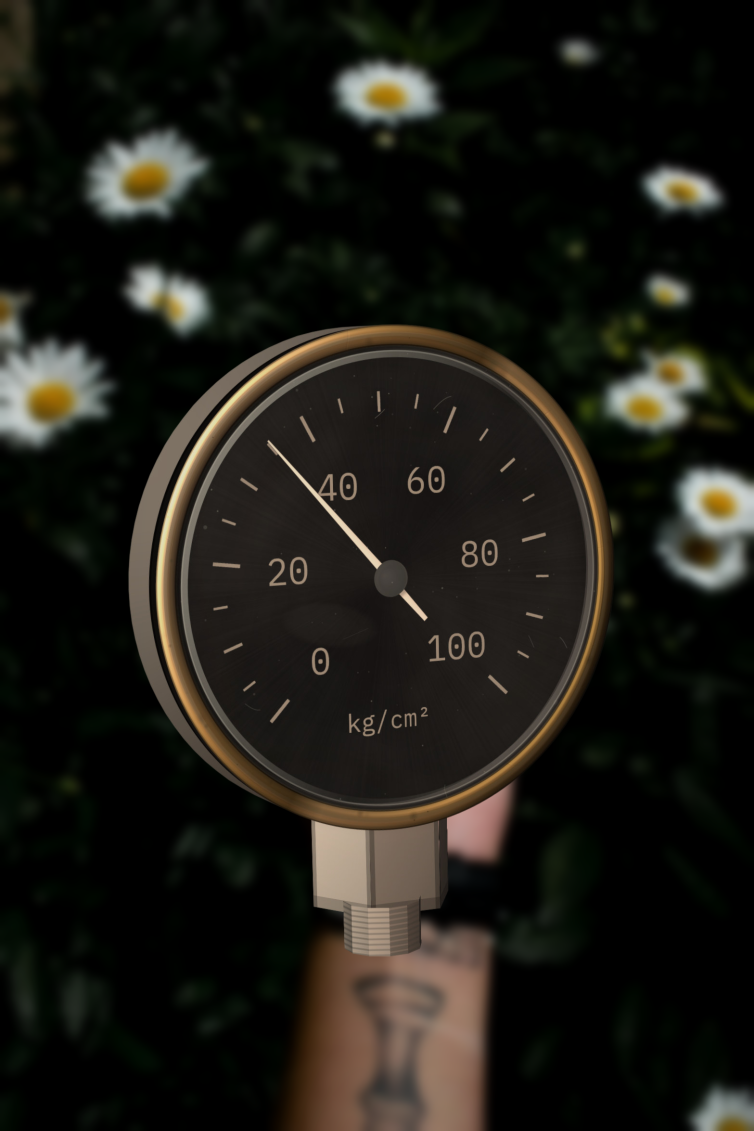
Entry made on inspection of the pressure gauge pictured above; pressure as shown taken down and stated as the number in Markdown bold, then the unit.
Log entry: **35** kg/cm²
